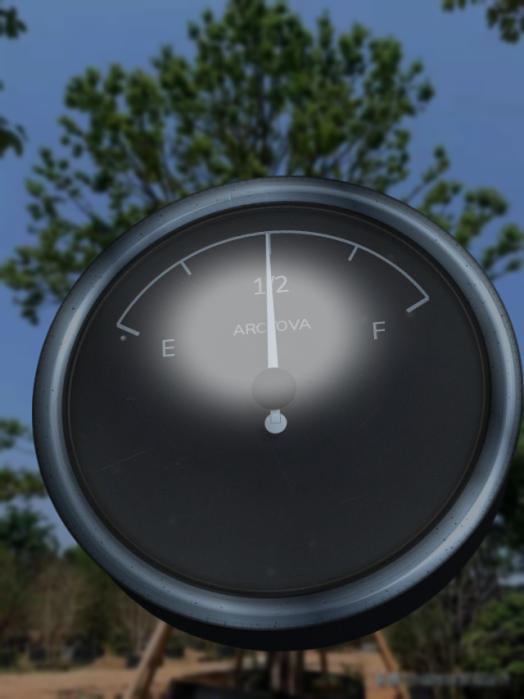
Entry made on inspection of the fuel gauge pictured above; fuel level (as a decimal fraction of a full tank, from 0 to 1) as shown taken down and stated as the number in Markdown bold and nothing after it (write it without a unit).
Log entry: **0.5**
